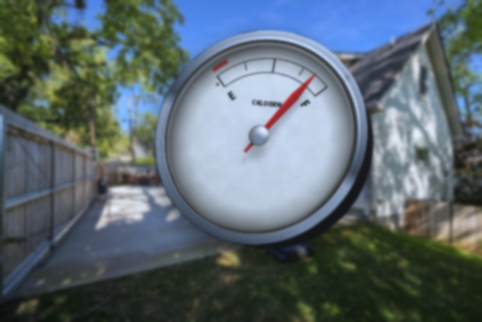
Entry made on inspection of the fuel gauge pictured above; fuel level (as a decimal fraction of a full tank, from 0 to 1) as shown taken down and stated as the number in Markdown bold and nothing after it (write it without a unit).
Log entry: **0.875**
